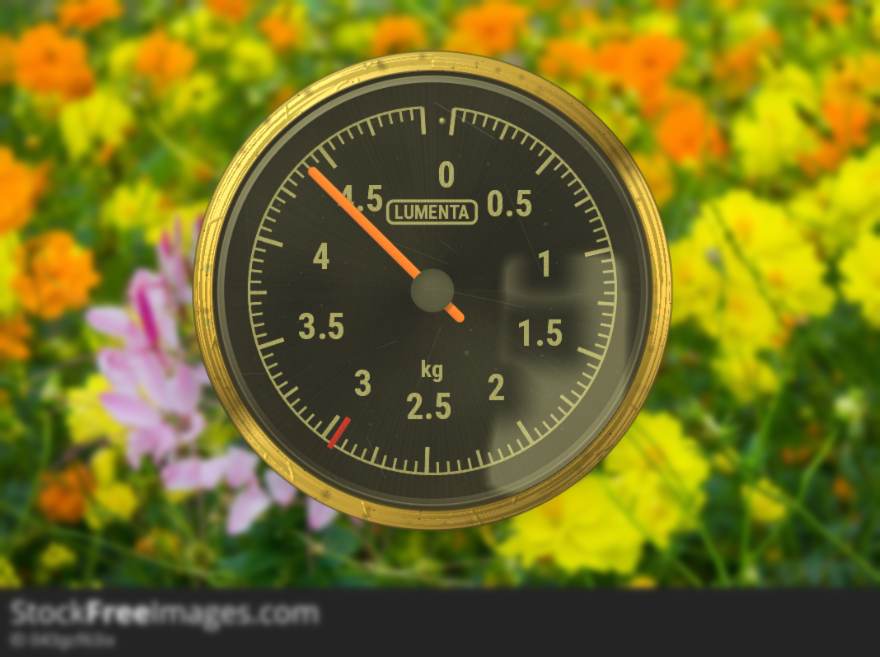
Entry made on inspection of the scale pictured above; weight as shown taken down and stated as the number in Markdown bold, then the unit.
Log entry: **4.4** kg
